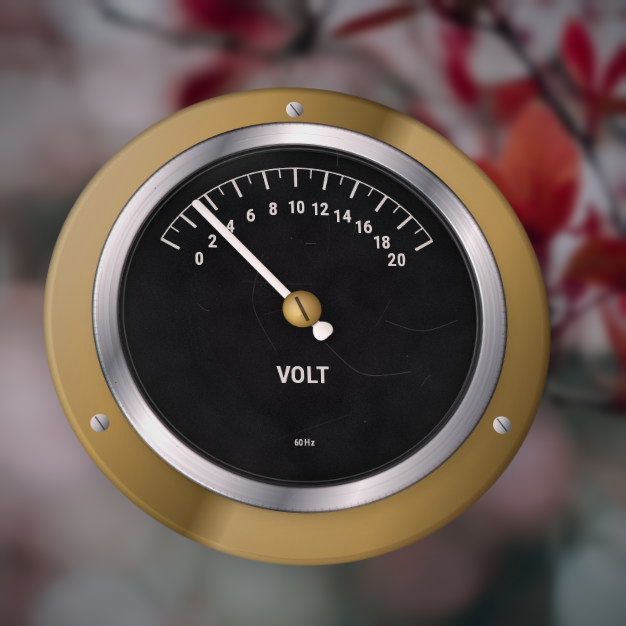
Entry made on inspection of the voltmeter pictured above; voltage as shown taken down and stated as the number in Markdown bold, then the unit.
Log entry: **3** V
